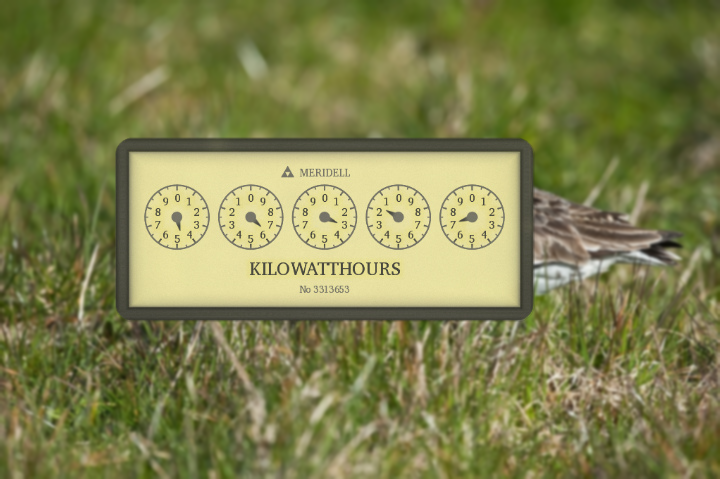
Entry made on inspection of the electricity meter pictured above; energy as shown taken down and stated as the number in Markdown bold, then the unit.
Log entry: **46317** kWh
